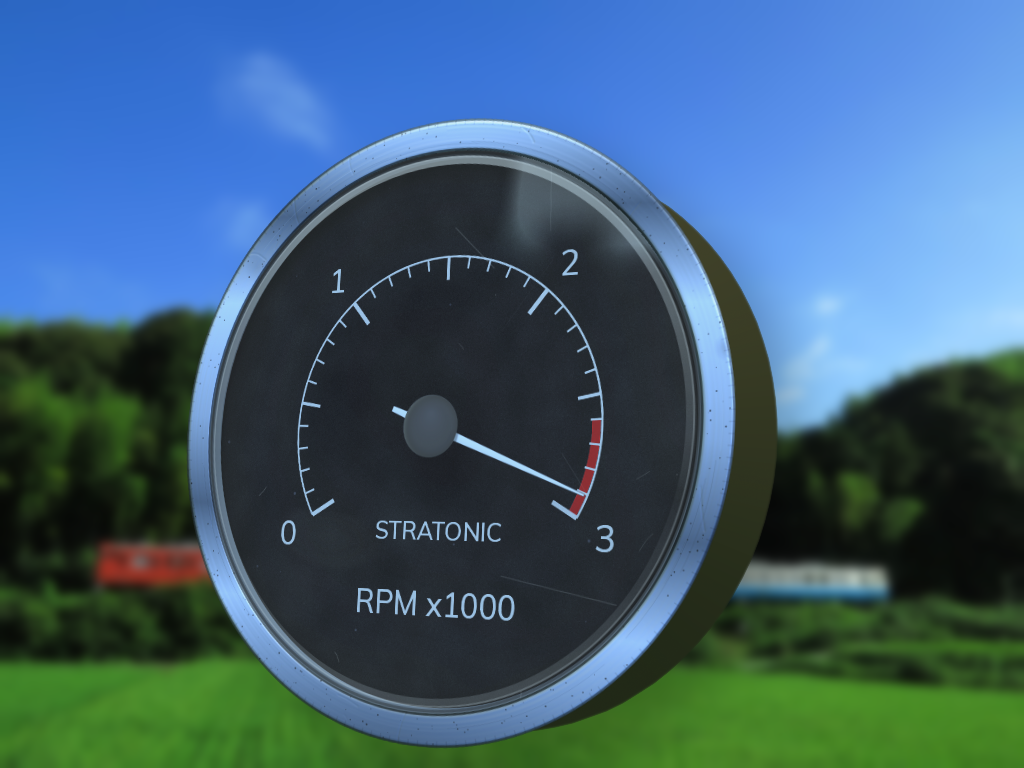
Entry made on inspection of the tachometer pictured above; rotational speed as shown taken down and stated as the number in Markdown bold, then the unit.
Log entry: **2900** rpm
